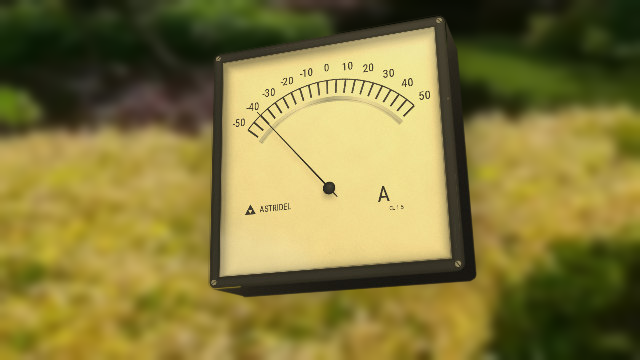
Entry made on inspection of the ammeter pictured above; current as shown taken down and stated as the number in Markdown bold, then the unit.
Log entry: **-40** A
